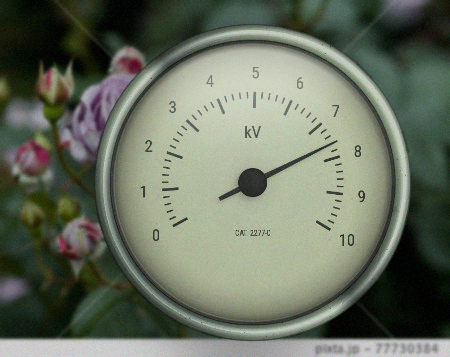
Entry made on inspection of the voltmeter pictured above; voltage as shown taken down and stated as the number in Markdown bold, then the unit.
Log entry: **7.6** kV
